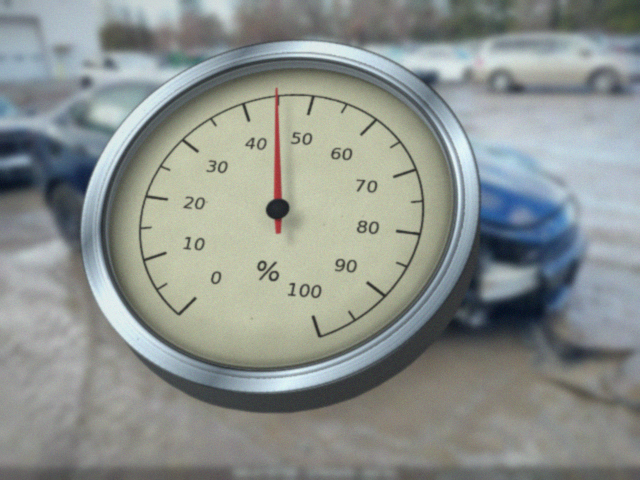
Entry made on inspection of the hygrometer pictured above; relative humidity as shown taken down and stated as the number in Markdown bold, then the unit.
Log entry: **45** %
